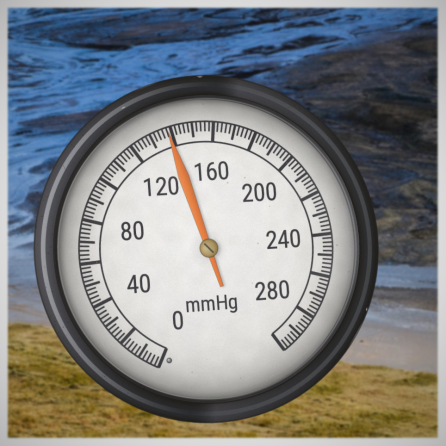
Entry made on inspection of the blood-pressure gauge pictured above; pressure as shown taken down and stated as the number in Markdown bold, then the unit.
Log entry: **138** mmHg
